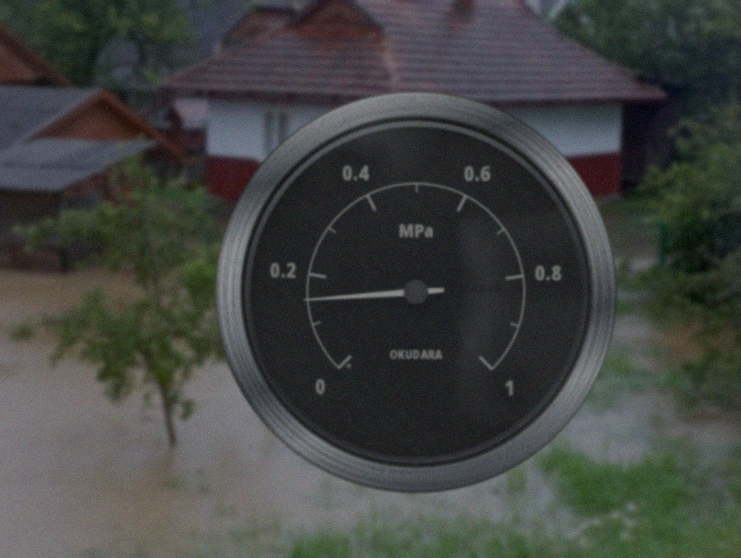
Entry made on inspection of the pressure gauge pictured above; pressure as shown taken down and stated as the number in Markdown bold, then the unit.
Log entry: **0.15** MPa
